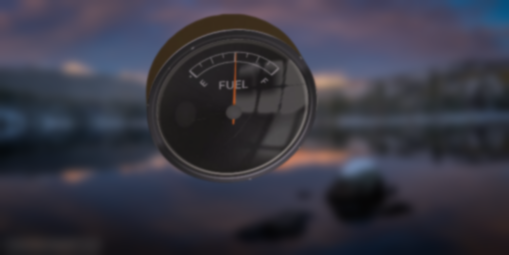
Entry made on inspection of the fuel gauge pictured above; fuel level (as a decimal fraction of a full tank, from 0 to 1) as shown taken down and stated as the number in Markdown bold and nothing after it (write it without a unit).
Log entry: **0.5**
